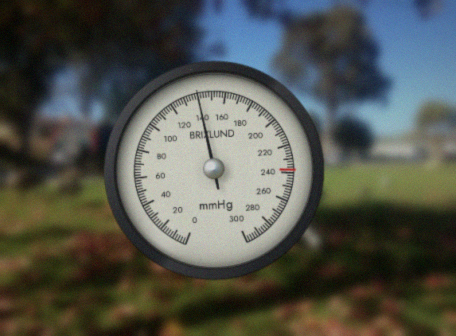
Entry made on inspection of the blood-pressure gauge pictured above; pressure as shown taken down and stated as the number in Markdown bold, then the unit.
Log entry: **140** mmHg
